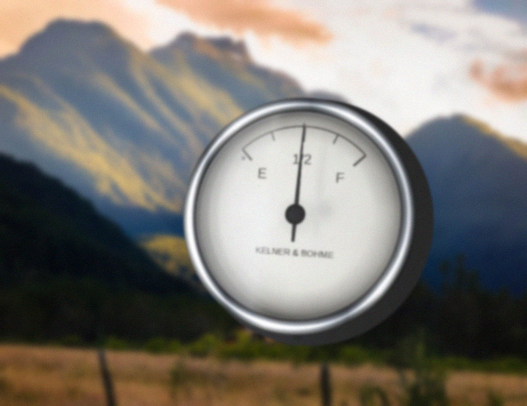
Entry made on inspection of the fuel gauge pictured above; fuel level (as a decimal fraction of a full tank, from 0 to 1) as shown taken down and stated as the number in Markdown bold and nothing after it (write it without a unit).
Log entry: **0.5**
